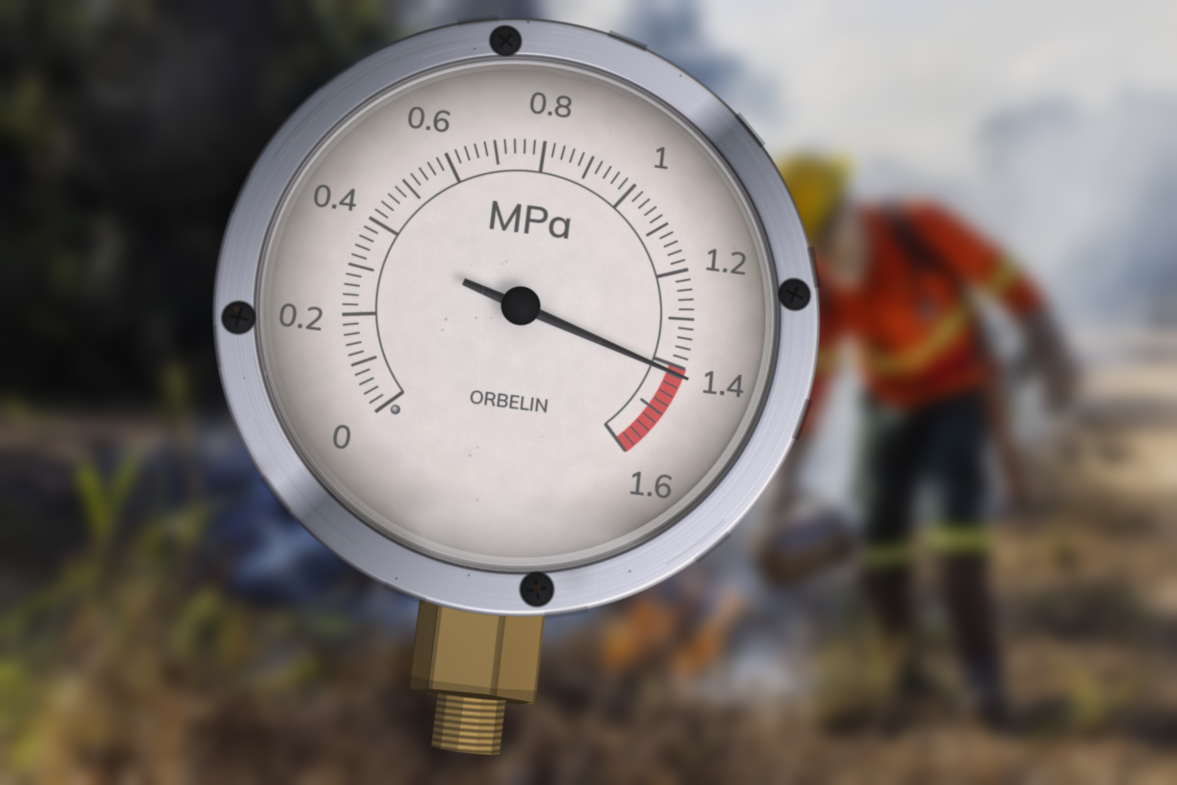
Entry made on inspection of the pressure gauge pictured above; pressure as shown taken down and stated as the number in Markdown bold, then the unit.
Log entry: **1.42** MPa
